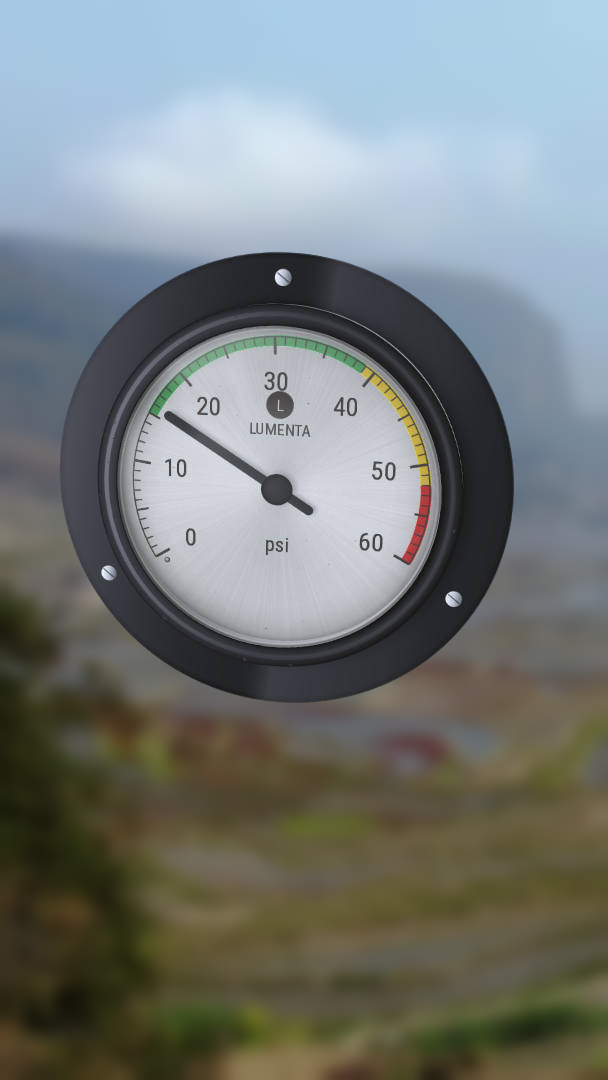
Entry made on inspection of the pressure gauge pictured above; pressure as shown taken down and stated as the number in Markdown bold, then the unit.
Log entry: **16** psi
